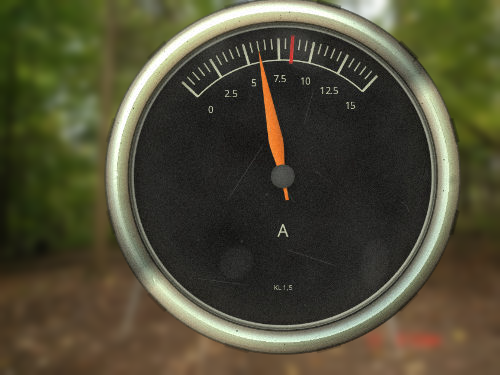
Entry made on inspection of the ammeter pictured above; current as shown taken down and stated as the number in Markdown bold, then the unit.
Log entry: **6** A
